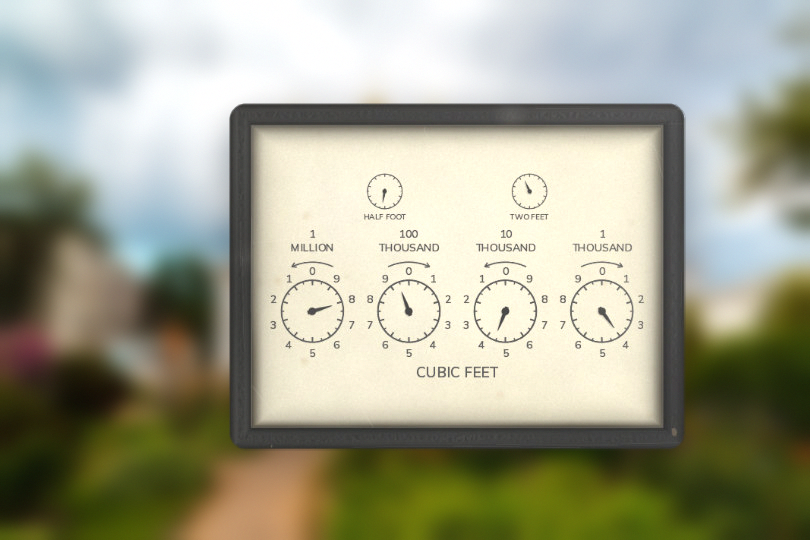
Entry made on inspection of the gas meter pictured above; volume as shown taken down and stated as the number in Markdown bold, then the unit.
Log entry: **794400** ft³
